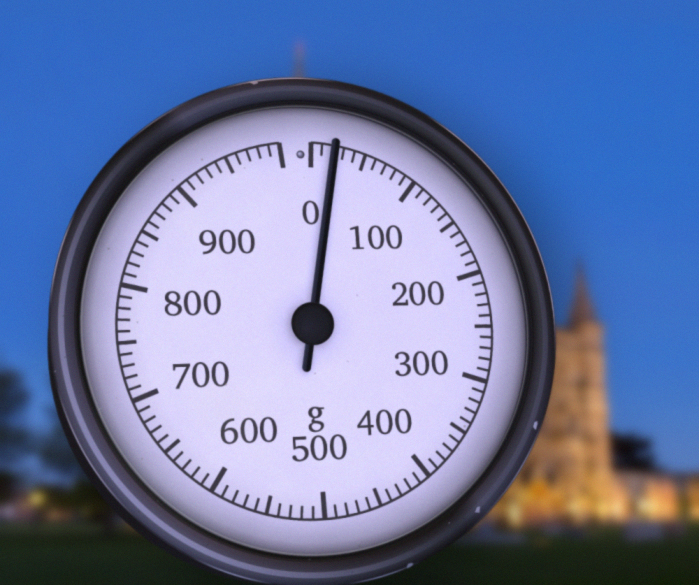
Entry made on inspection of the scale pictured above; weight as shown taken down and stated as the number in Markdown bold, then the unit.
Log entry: **20** g
